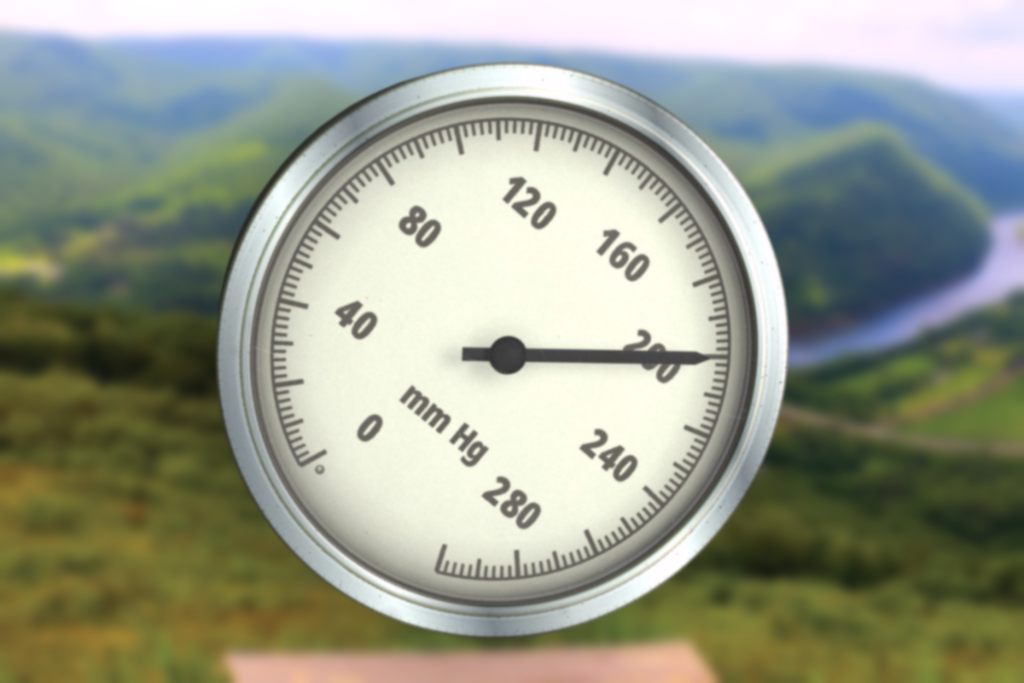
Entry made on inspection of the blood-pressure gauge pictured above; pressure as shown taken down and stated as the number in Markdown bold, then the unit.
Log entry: **200** mmHg
